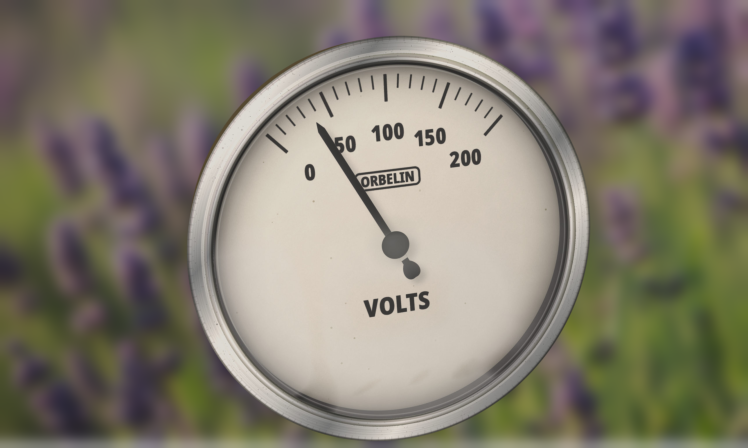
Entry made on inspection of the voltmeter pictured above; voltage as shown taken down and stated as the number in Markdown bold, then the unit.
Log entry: **35** V
